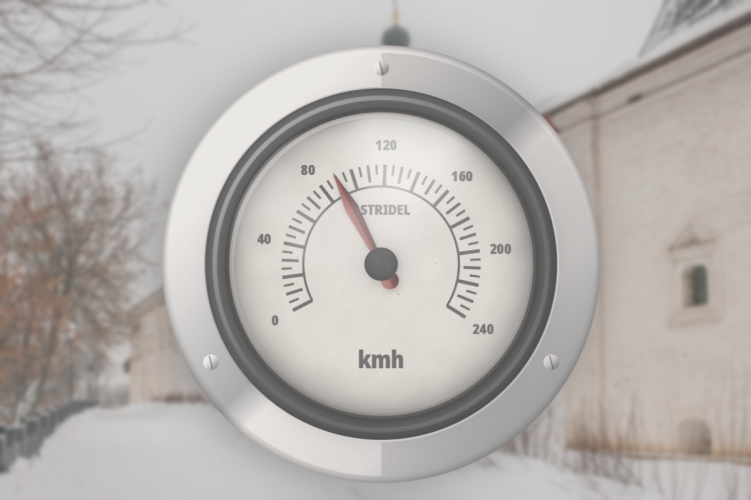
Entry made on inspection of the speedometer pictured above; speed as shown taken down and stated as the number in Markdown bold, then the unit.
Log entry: **90** km/h
